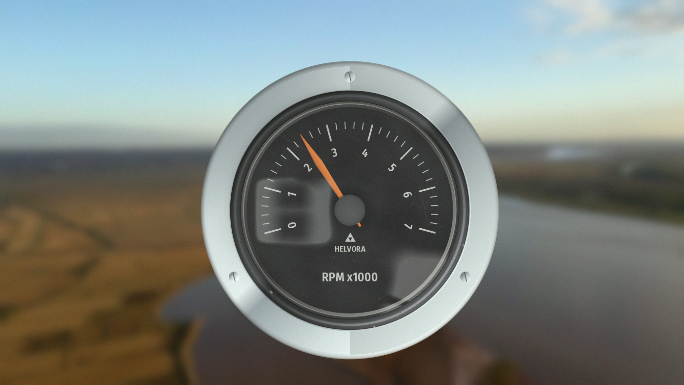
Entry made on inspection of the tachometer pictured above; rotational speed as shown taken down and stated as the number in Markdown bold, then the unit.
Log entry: **2400** rpm
